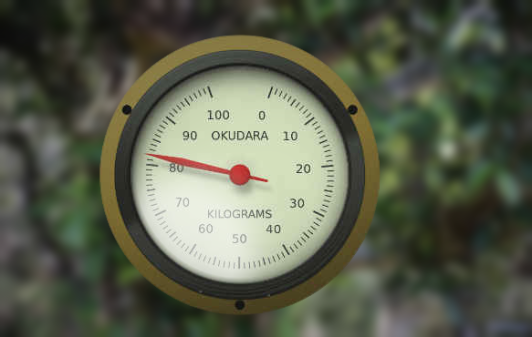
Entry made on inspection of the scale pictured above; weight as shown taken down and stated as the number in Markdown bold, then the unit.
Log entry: **82** kg
